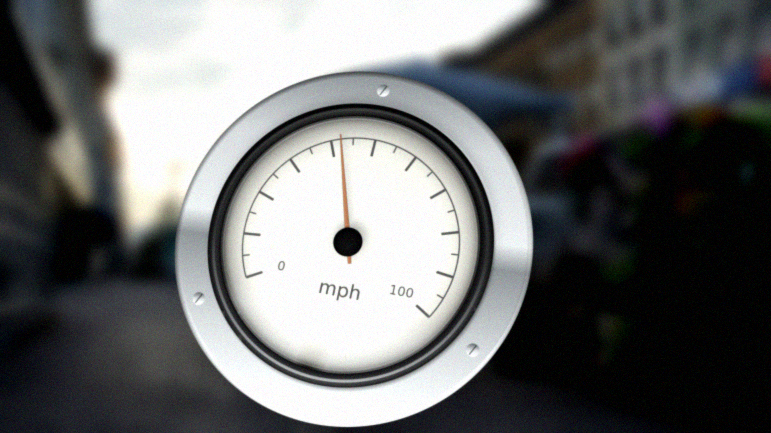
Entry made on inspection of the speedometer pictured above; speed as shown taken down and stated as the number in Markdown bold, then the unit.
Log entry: **42.5** mph
